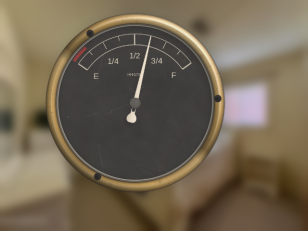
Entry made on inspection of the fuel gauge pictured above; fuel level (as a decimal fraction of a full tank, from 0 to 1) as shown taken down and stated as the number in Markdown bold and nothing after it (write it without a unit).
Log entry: **0.625**
